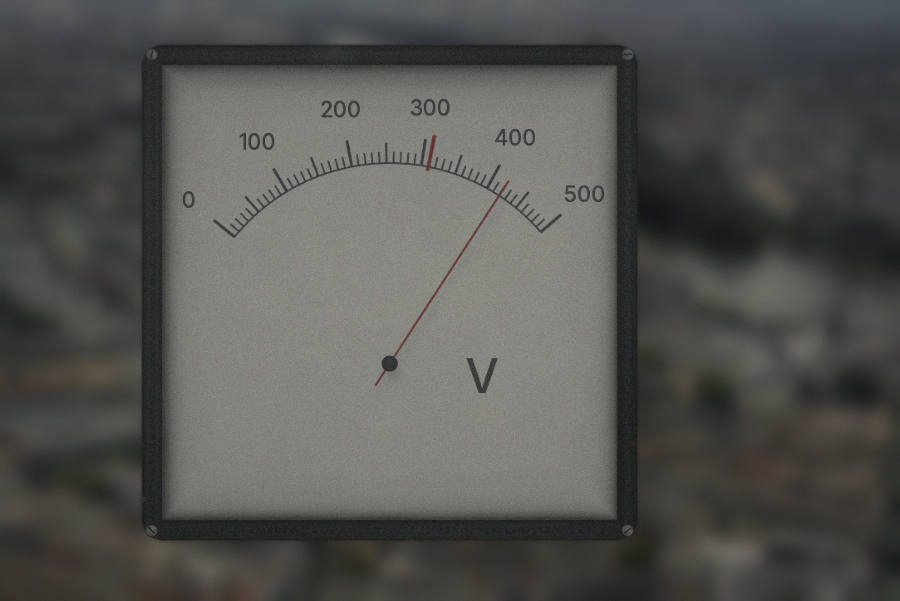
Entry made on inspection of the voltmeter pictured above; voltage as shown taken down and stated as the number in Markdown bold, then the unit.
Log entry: **420** V
